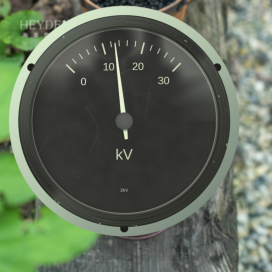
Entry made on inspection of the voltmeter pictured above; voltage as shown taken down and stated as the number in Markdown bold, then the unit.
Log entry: **13** kV
